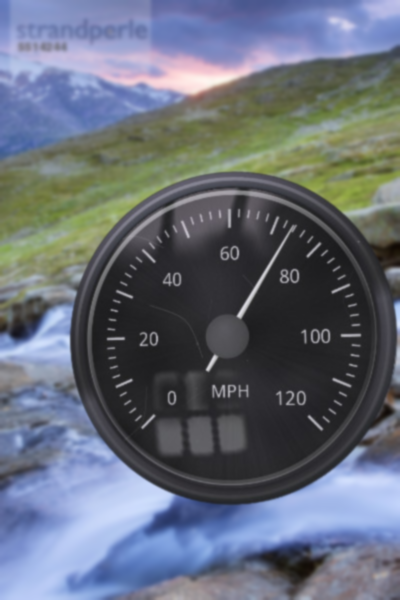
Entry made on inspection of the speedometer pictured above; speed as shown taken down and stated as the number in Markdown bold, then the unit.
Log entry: **74** mph
